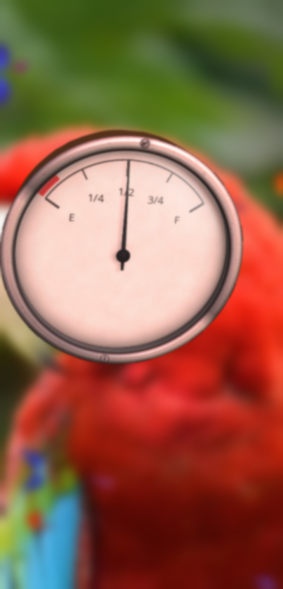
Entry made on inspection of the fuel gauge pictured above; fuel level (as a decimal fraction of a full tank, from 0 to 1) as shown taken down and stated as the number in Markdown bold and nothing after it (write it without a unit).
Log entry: **0.5**
